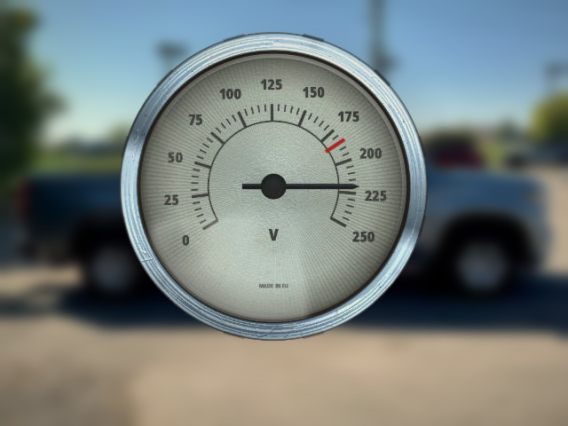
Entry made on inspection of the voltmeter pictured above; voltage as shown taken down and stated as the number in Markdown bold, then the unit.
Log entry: **220** V
